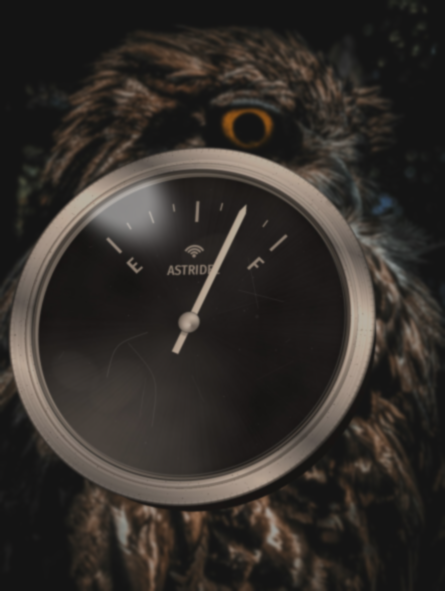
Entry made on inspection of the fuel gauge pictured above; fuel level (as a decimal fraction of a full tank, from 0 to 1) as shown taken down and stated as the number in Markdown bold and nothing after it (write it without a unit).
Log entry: **0.75**
